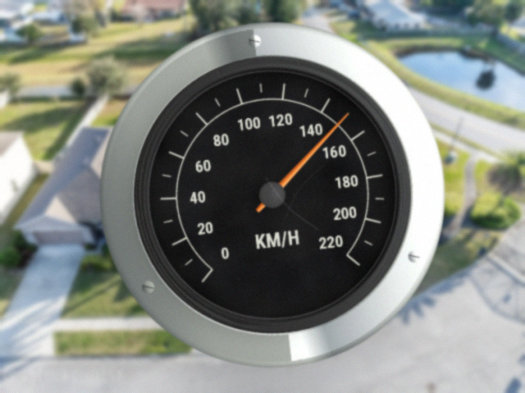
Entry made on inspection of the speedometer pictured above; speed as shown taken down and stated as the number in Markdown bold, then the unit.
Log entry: **150** km/h
